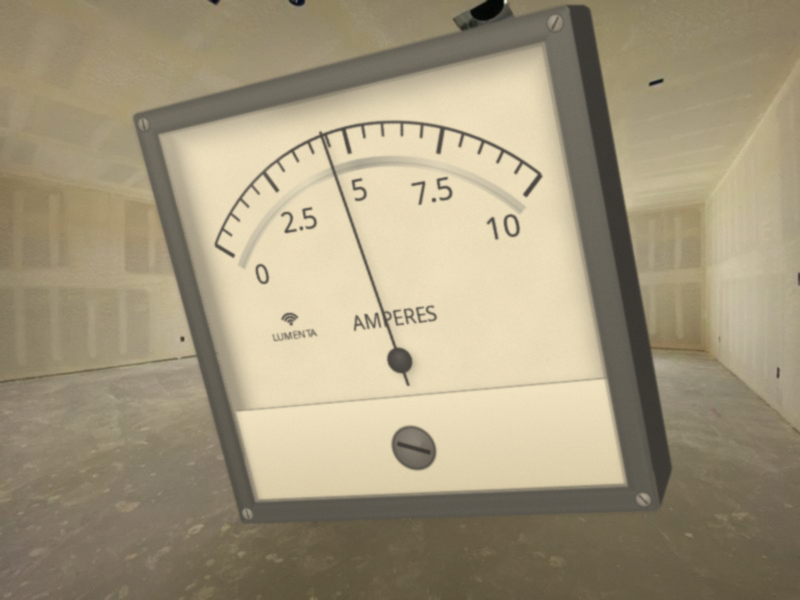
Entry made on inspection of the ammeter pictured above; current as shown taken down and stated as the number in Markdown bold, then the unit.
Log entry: **4.5** A
